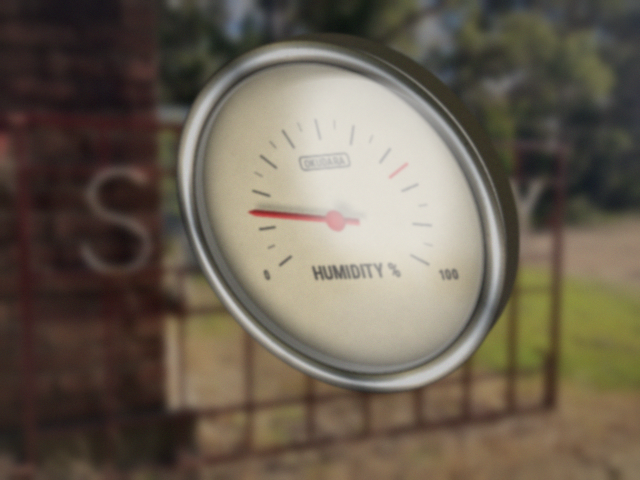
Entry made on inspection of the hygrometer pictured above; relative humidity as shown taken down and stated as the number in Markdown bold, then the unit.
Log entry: **15** %
